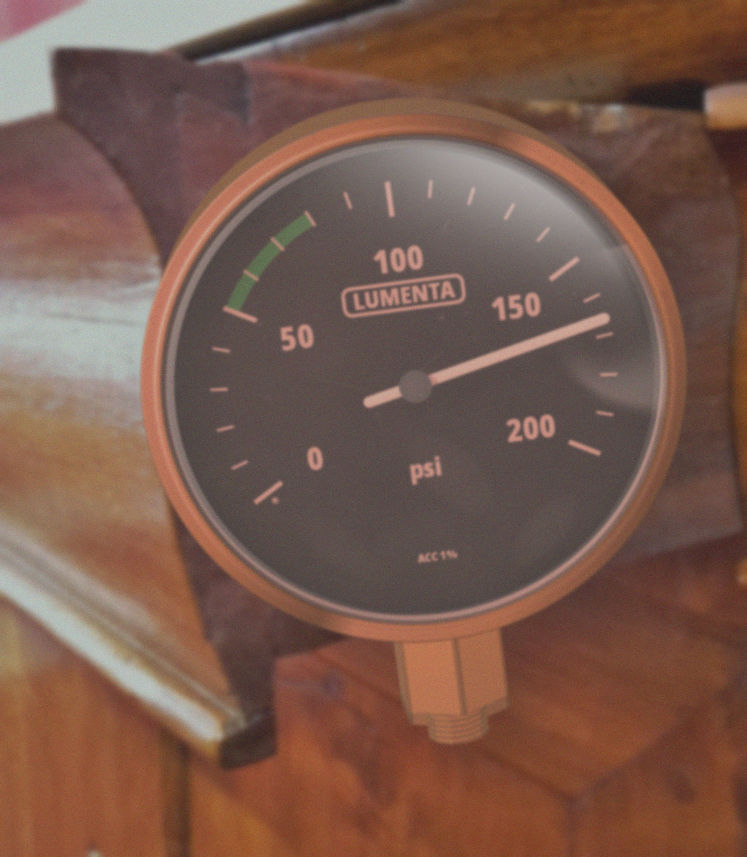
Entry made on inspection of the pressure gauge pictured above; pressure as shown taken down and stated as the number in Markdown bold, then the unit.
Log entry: **165** psi
